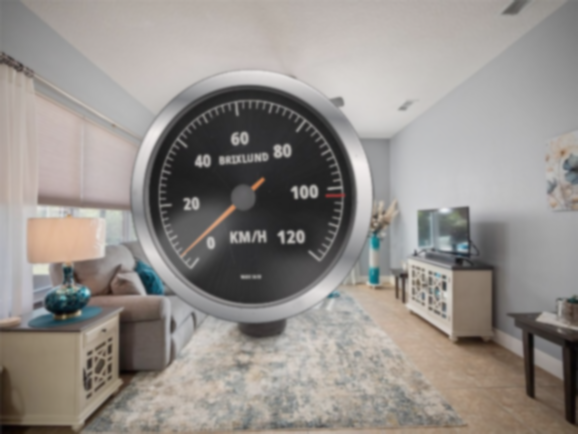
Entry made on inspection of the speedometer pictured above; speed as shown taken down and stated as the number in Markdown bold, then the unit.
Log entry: **4** km/h
